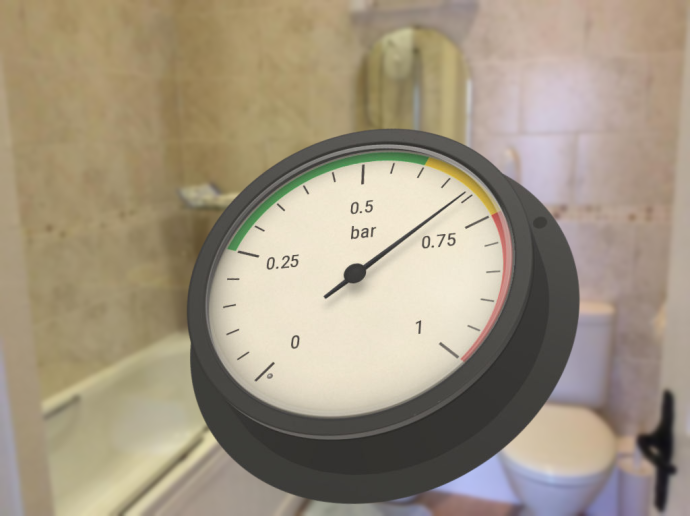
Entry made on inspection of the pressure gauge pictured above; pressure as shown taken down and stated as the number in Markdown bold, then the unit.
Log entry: **0.7** bar
